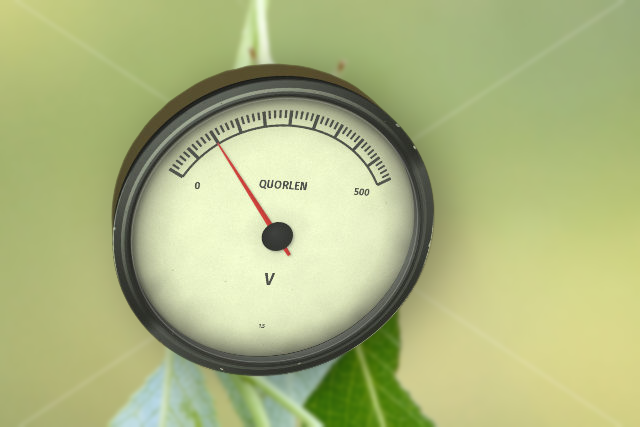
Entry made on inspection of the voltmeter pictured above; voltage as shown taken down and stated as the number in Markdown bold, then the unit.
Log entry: **100** V
